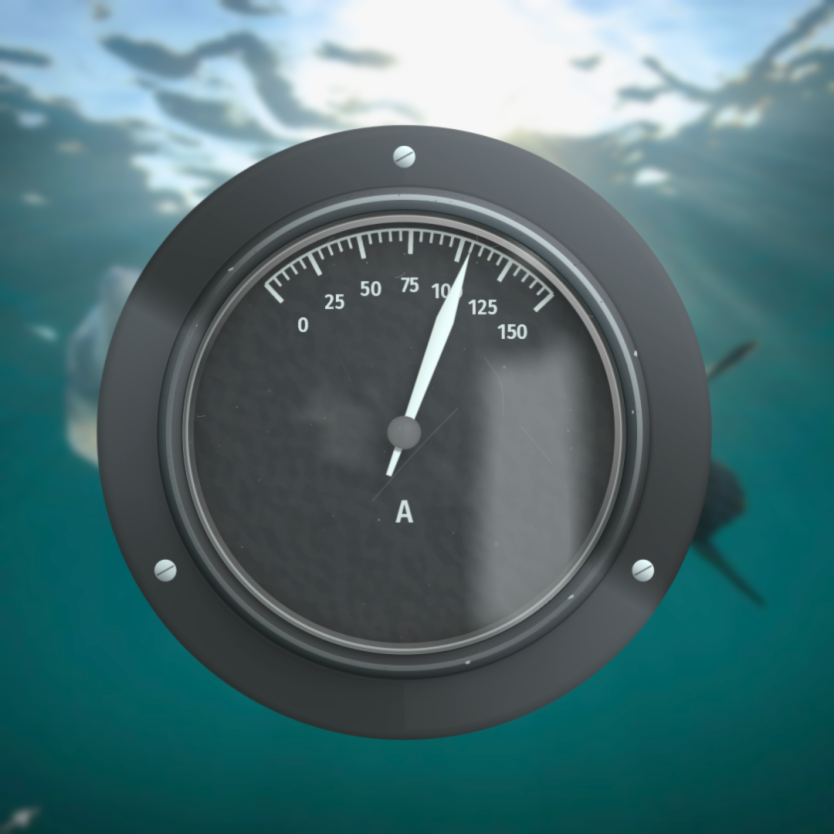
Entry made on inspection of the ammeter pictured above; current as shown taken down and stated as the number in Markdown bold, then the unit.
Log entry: **105** A
